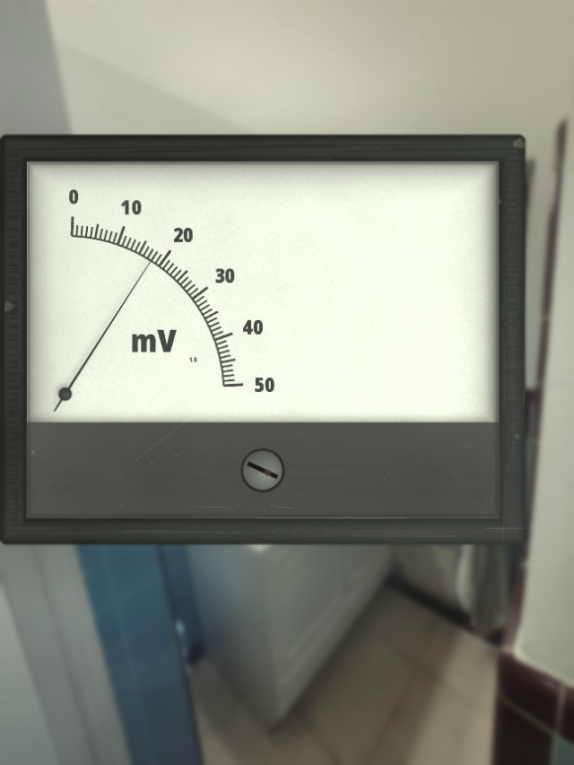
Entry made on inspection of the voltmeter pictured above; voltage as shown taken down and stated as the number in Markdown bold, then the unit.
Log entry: **18** mV
